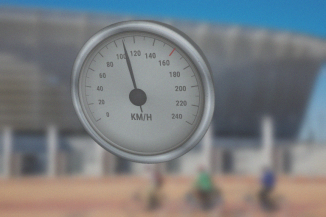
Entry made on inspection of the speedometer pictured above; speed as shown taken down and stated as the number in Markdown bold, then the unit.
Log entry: **110** km/h
